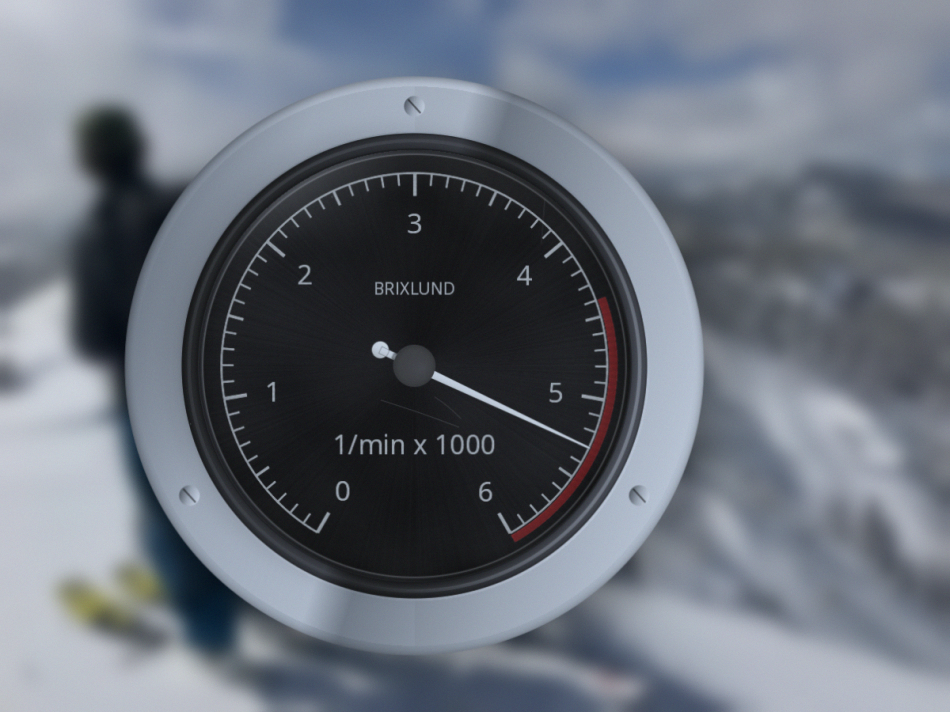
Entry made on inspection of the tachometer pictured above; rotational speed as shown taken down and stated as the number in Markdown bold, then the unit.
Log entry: **5300** rpm
